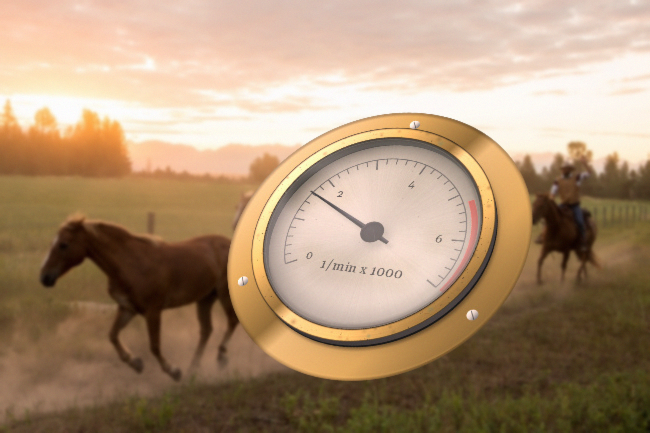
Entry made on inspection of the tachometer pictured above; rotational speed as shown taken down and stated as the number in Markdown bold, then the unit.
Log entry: **1600** rpm
